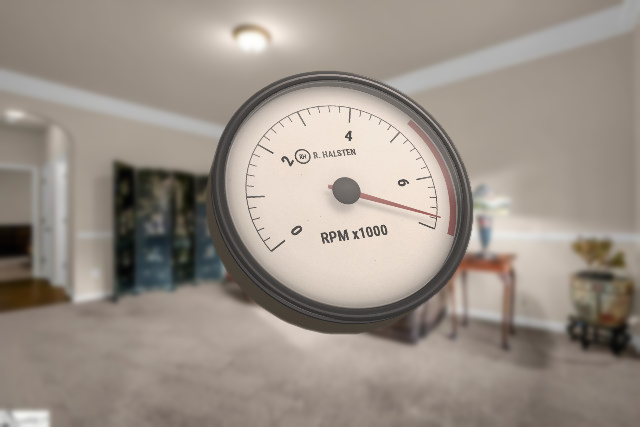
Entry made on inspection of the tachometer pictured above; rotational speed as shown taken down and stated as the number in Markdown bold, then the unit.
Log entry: **6800** rpm
